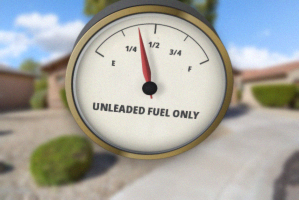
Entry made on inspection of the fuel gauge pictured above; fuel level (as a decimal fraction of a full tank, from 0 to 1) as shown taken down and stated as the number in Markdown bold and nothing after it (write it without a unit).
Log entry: **0.375**
